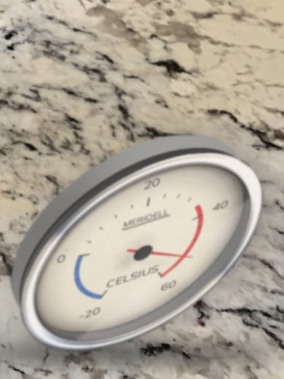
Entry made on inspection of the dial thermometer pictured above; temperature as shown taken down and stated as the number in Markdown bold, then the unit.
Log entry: **52** °C
